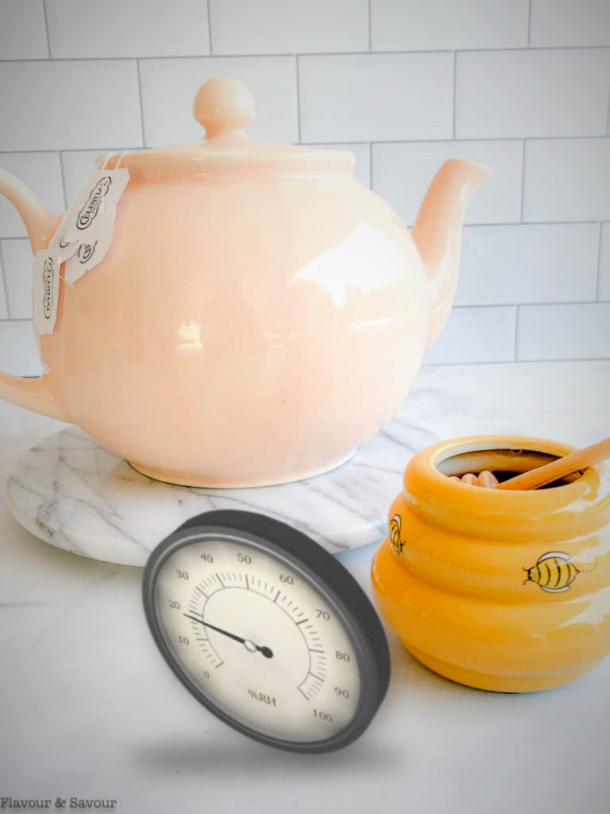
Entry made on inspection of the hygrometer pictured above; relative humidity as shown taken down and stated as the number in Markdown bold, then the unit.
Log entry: **20** %
